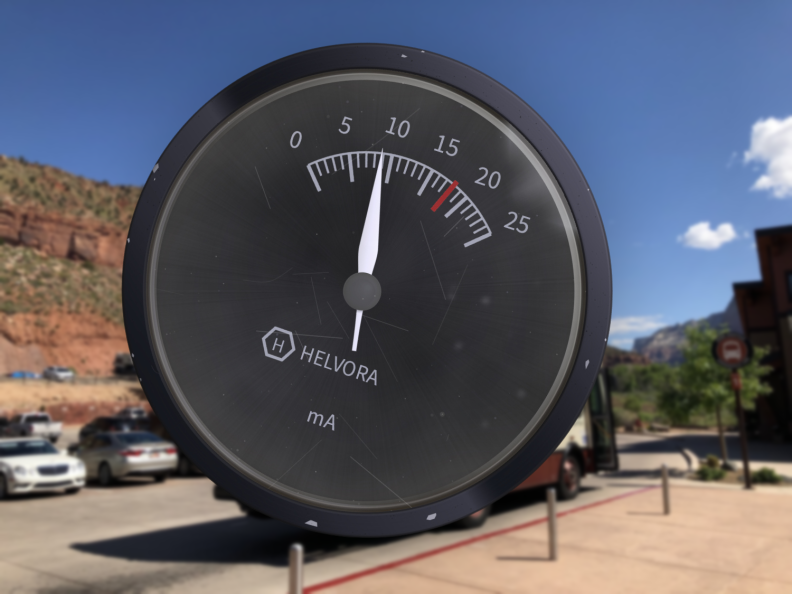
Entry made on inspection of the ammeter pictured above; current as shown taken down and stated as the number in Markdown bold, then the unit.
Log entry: **9** mA
